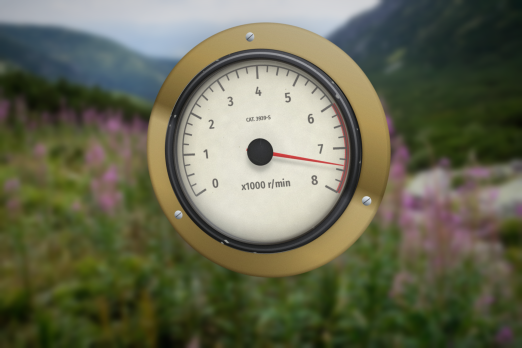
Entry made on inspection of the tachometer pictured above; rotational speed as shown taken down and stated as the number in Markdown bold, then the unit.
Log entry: **7375** rpm
